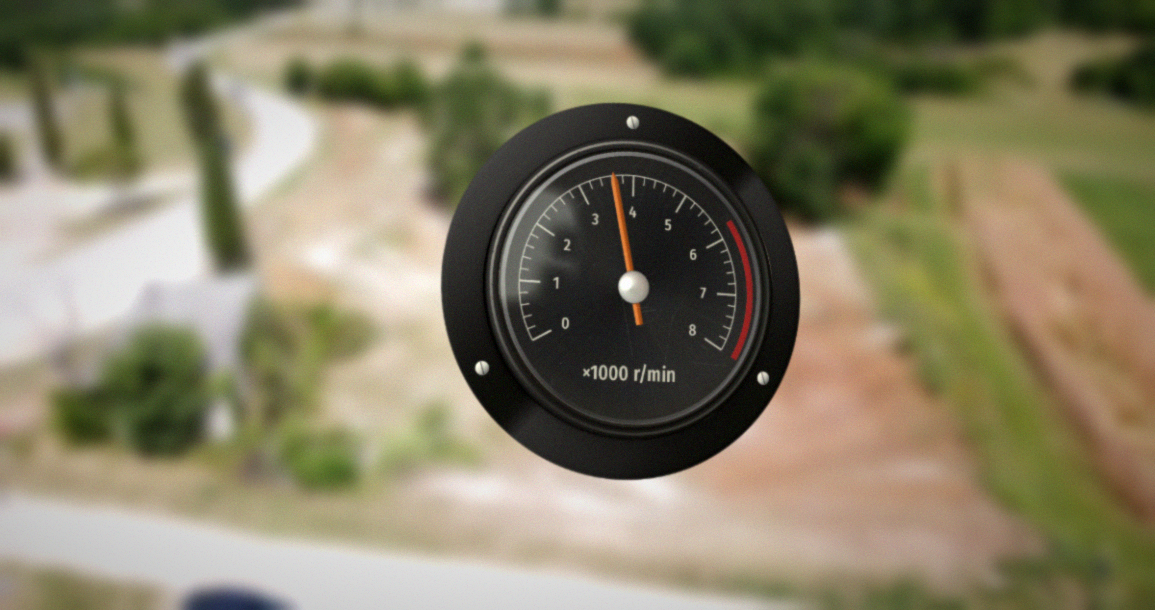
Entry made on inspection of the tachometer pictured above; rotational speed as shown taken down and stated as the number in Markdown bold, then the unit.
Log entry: **3600** rpm
